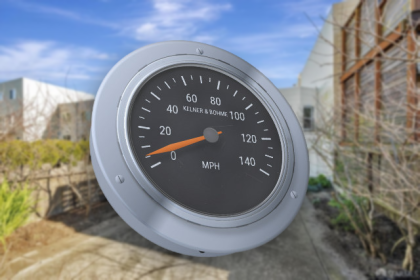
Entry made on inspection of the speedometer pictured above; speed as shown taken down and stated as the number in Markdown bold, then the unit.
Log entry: **5** mph
